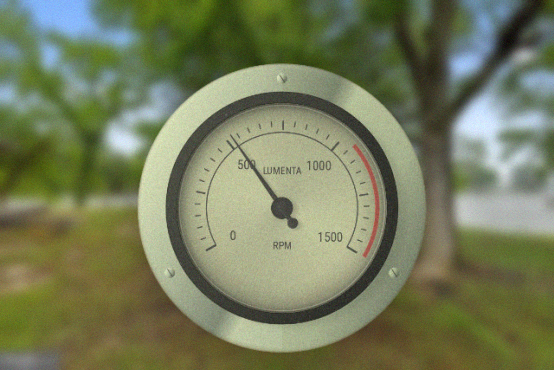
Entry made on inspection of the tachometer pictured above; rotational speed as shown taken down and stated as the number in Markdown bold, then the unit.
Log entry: **525** rpm
